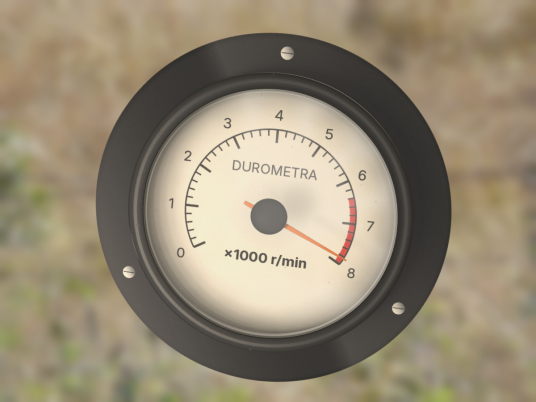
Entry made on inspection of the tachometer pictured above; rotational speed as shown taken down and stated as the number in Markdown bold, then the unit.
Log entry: **7800** rpm
